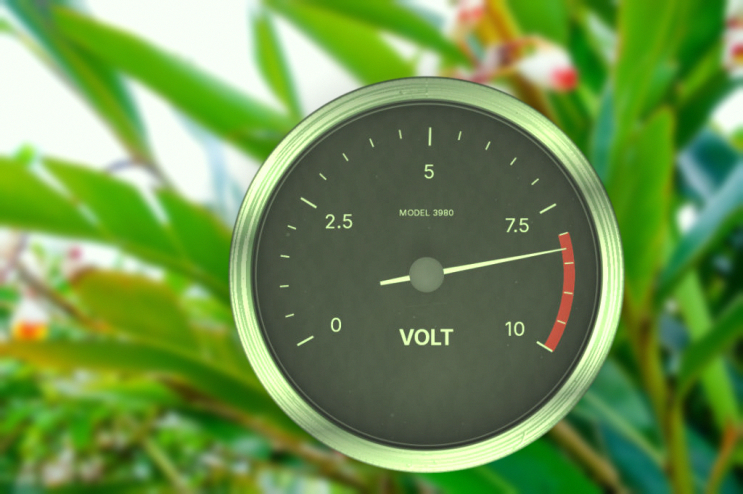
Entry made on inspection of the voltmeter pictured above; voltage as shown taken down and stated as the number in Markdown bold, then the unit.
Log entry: **8.25** V
